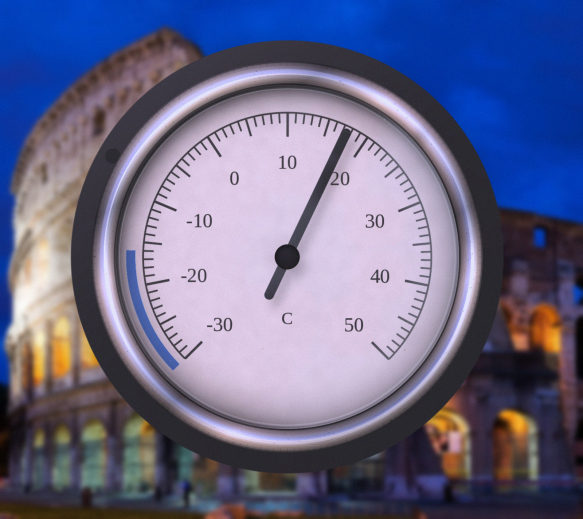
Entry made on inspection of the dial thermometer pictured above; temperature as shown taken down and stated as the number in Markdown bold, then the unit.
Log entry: **17.5** °C
